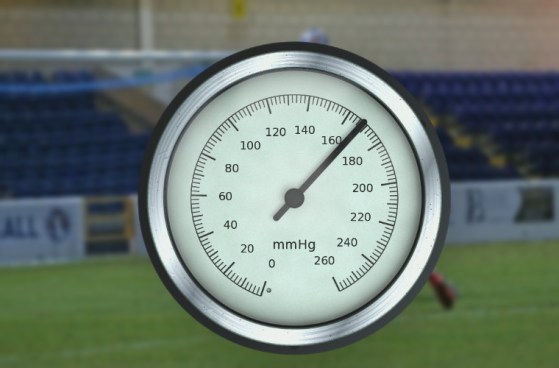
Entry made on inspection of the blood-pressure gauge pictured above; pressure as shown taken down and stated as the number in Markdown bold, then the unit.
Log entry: **168** mmHg
